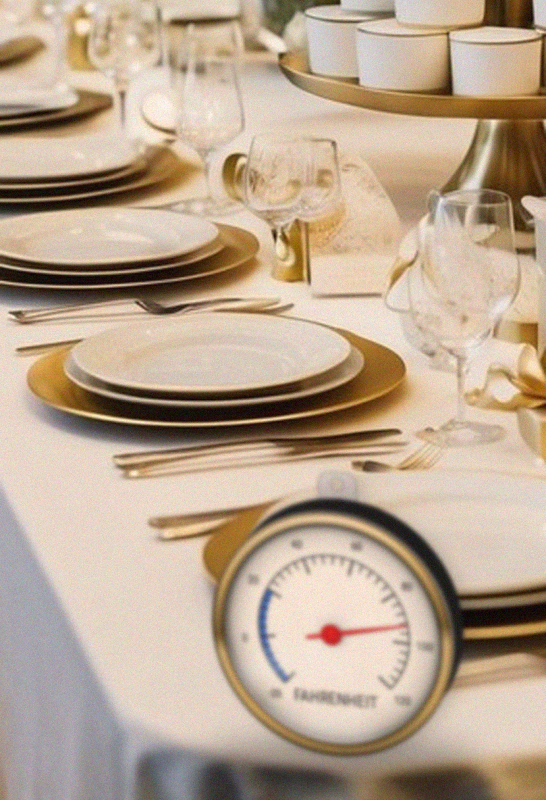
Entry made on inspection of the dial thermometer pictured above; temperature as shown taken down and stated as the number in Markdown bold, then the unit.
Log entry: **92** °F
